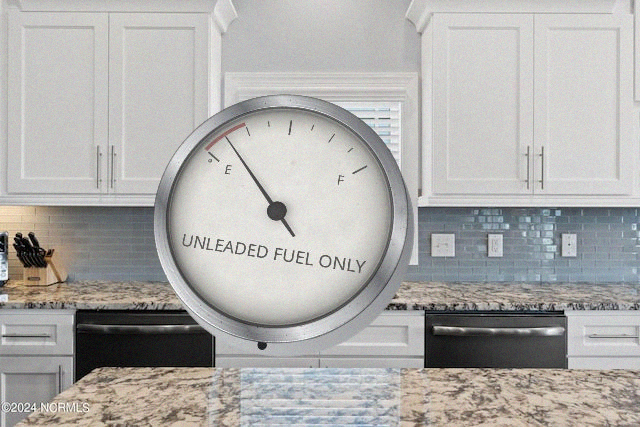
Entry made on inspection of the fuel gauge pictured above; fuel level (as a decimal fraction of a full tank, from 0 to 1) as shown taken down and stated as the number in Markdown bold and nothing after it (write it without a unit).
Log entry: **0.125**
